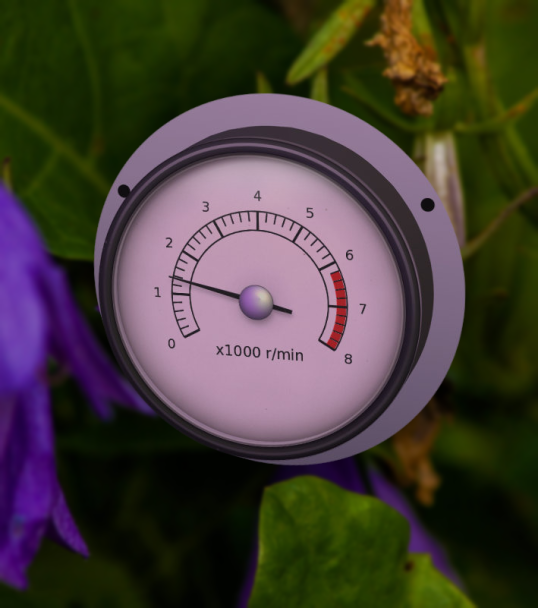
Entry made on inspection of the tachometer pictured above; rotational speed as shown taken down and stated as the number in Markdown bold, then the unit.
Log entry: **1400** rpm
